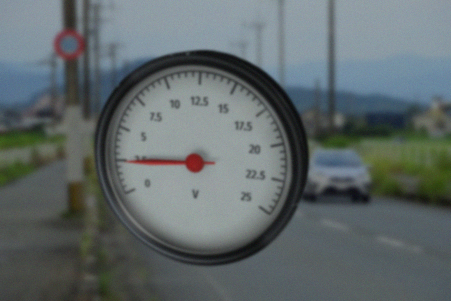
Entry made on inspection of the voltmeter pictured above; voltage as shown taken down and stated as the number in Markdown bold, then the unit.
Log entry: **2.5** V
